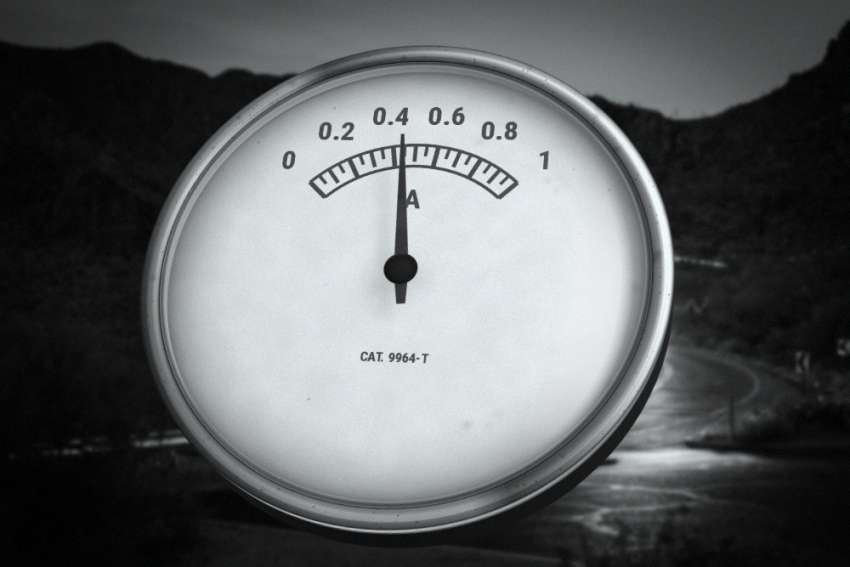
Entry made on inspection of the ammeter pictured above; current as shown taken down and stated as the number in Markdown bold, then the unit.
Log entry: **0.45** A
